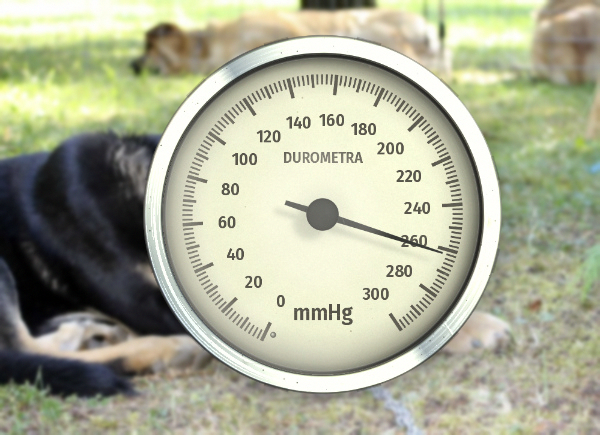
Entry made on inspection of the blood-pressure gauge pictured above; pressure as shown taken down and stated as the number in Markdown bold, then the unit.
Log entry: **262** mmHg
